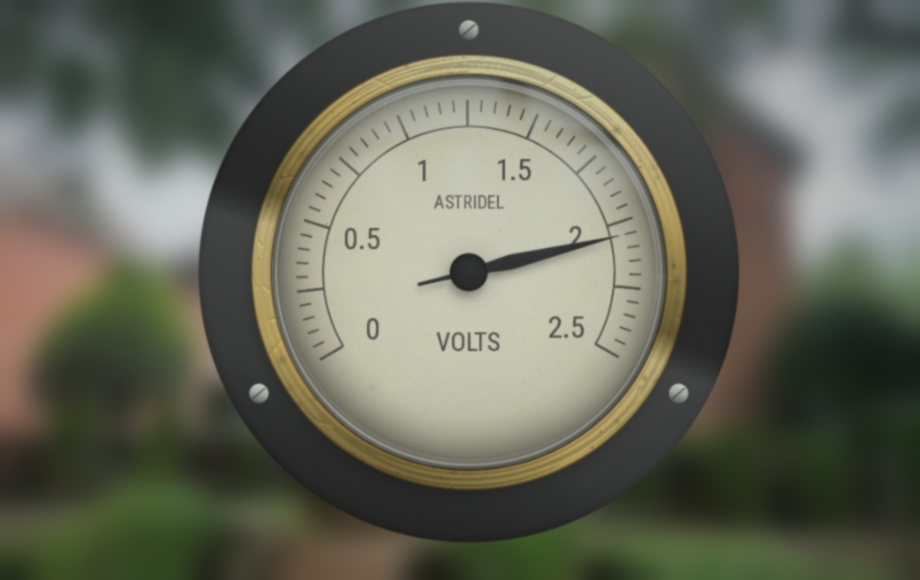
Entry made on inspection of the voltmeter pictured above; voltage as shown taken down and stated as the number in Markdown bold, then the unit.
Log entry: **2.05** V
